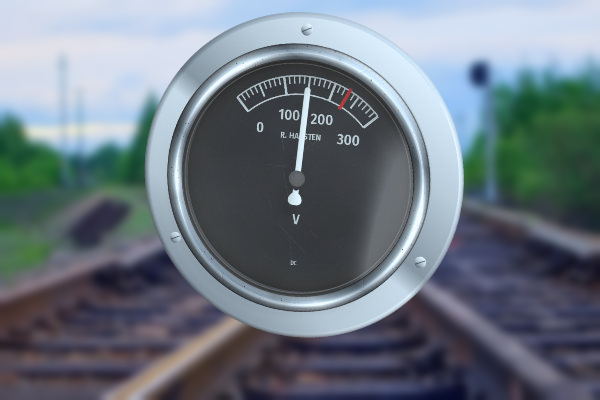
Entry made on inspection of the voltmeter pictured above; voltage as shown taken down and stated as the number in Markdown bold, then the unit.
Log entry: **150** V
